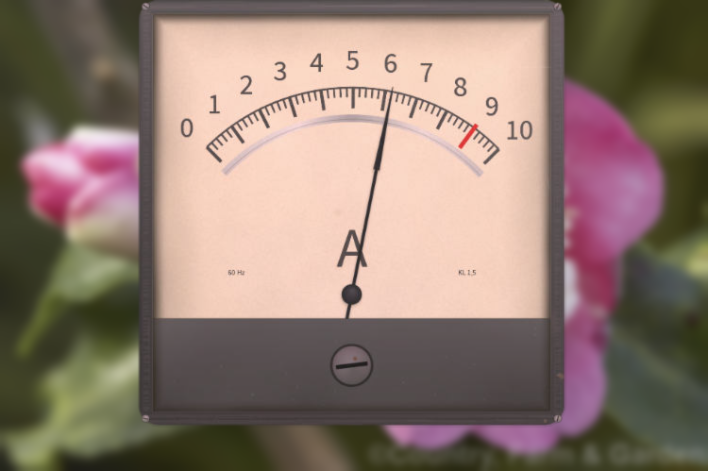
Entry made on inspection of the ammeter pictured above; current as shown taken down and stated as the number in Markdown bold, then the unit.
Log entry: **6.2** A
